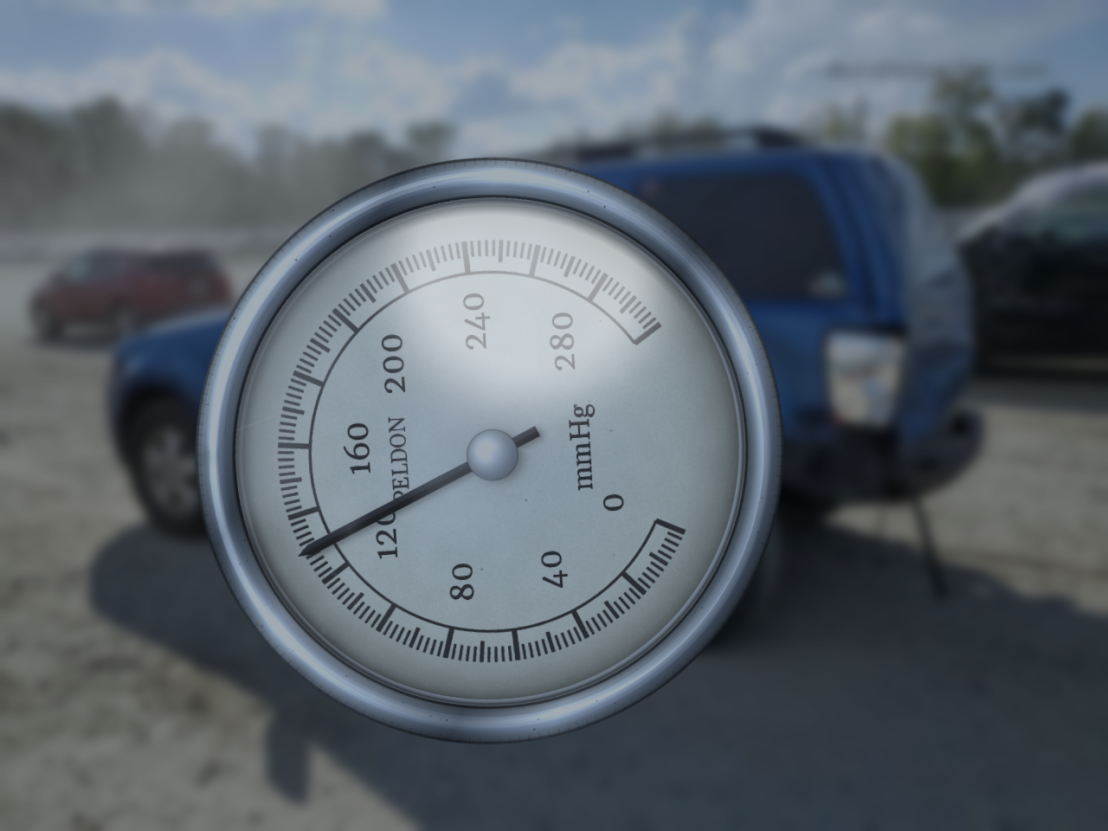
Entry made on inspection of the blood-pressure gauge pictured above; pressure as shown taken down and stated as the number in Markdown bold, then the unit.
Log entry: **130** mmHg
